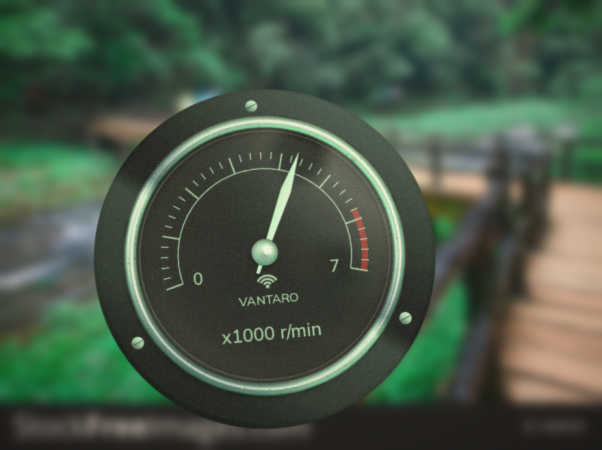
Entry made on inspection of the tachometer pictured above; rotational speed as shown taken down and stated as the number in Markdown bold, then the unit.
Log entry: **4300** rpm
